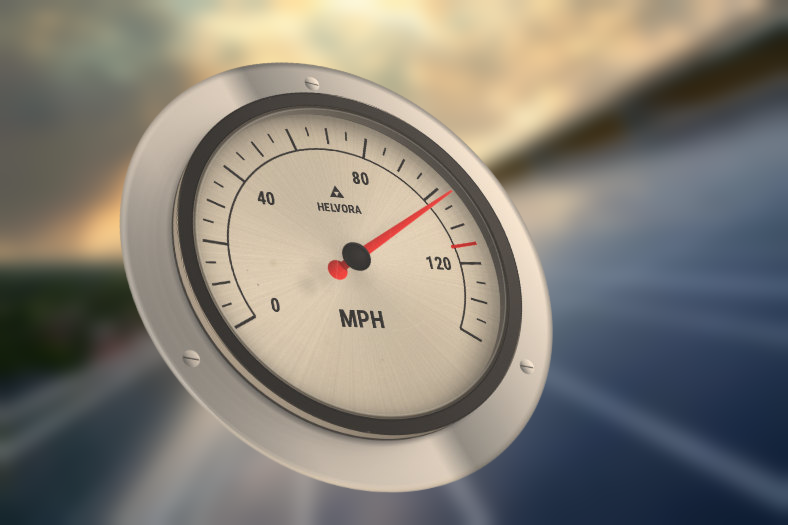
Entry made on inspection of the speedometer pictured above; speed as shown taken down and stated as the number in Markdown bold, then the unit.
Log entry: **102.5** mph
